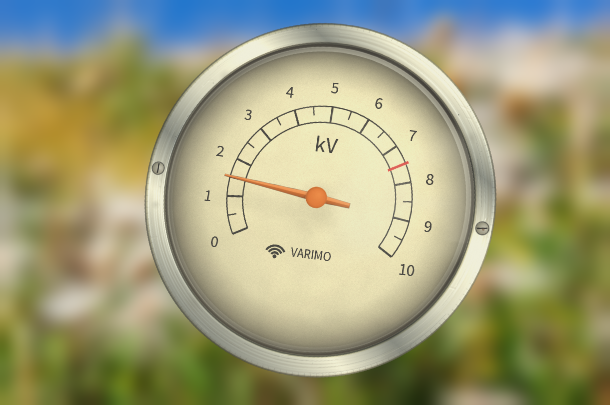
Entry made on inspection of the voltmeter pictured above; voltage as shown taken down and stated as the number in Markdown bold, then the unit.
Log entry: **1.5** kV
